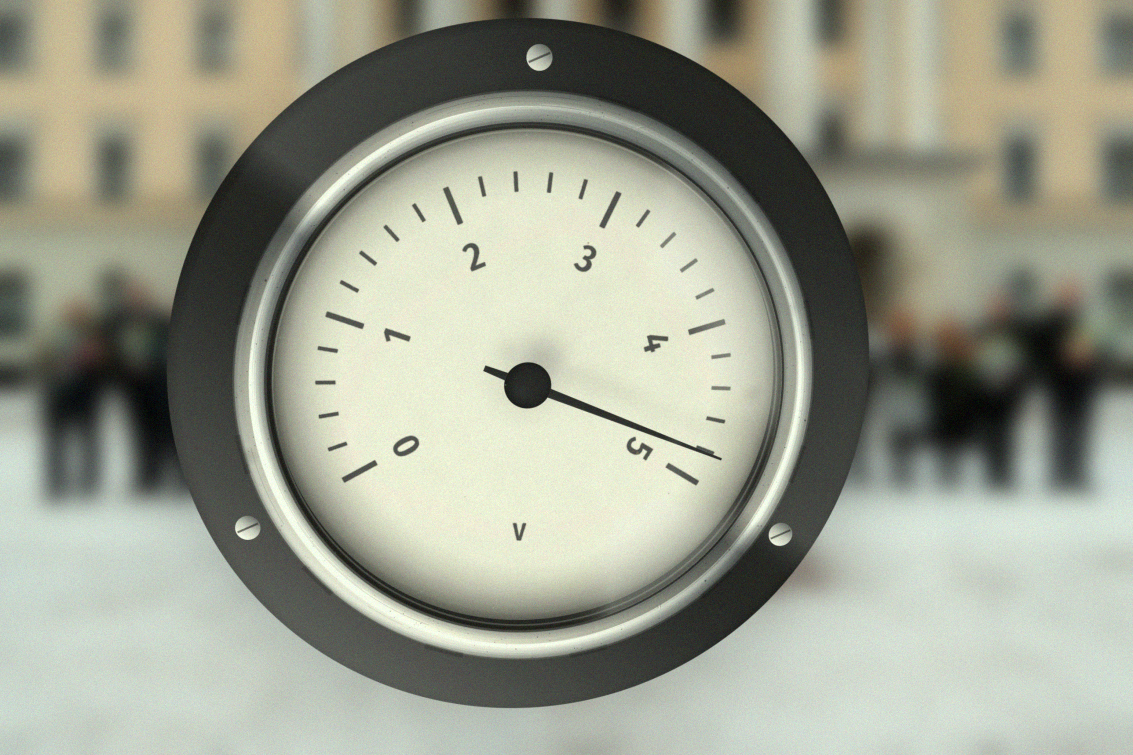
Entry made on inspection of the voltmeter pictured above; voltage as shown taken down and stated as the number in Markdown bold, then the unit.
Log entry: **4.8** V
